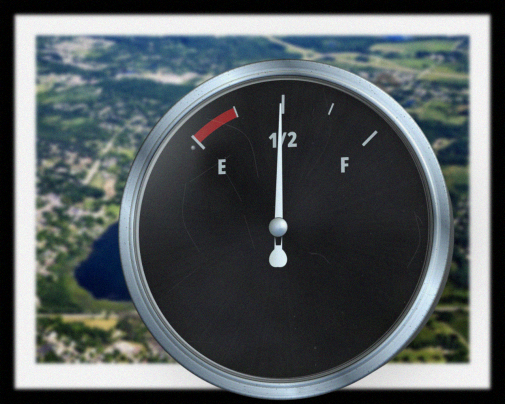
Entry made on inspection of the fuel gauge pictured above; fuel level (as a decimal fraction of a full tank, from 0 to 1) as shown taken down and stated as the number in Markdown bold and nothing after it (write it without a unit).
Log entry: **0.5**
